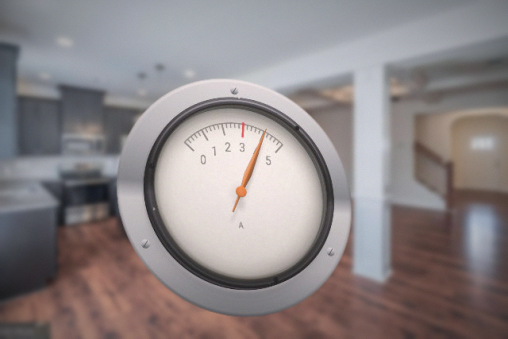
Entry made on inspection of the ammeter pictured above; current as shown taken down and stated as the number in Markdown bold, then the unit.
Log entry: **4** A
